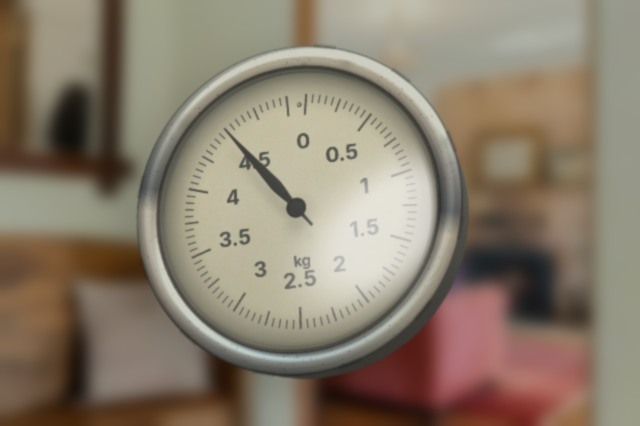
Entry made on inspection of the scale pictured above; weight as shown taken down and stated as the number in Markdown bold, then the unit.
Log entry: **4.5** kg
